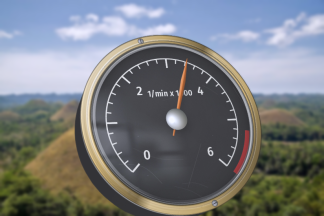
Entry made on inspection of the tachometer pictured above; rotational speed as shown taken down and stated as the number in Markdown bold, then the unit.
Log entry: **3400** rpm
